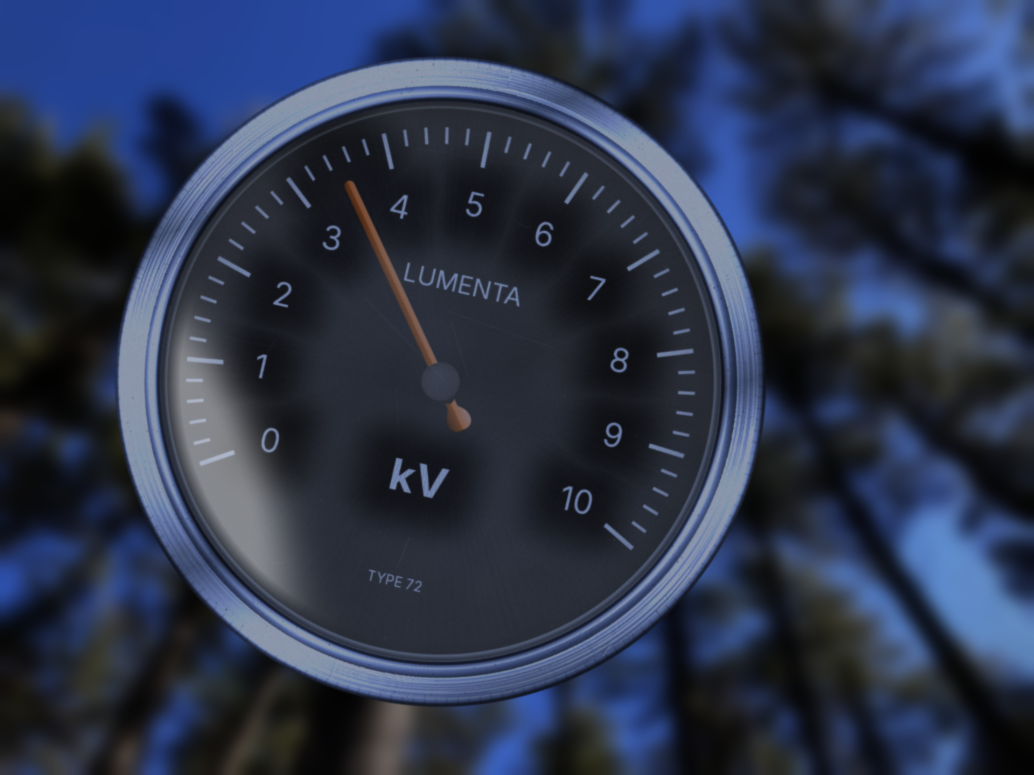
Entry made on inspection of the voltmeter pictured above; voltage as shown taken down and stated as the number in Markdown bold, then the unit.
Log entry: **3.5** kV
